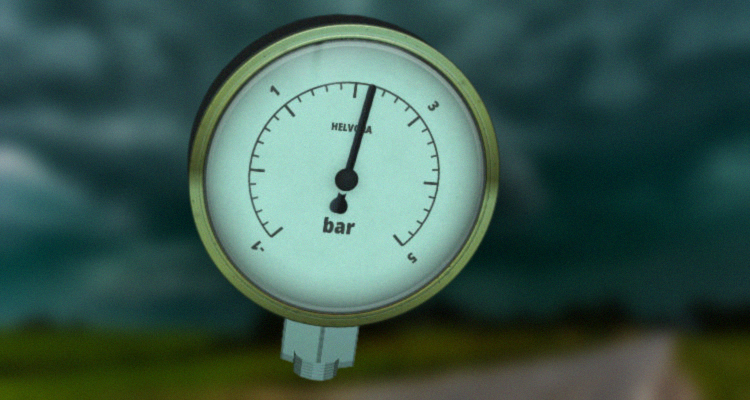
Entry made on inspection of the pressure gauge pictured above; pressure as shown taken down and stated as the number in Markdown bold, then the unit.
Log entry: **2.2** bar
